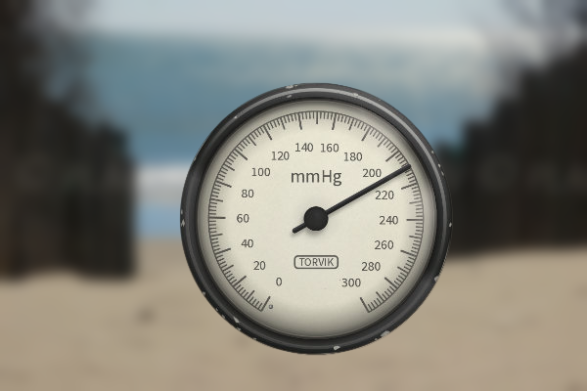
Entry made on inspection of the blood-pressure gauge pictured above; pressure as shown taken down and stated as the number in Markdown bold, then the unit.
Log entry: **210** mmHg
